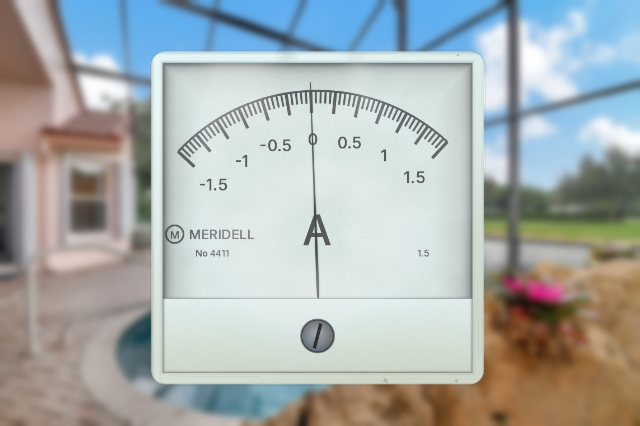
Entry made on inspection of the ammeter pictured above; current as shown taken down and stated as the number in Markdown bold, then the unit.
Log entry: **0** A
